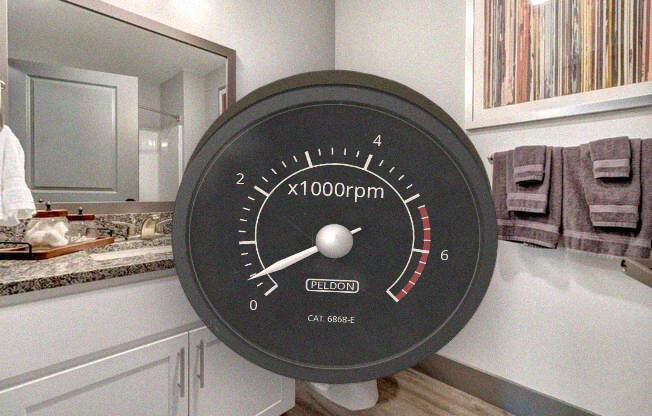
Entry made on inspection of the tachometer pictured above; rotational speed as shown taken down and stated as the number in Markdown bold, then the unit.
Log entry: **400** rpm
